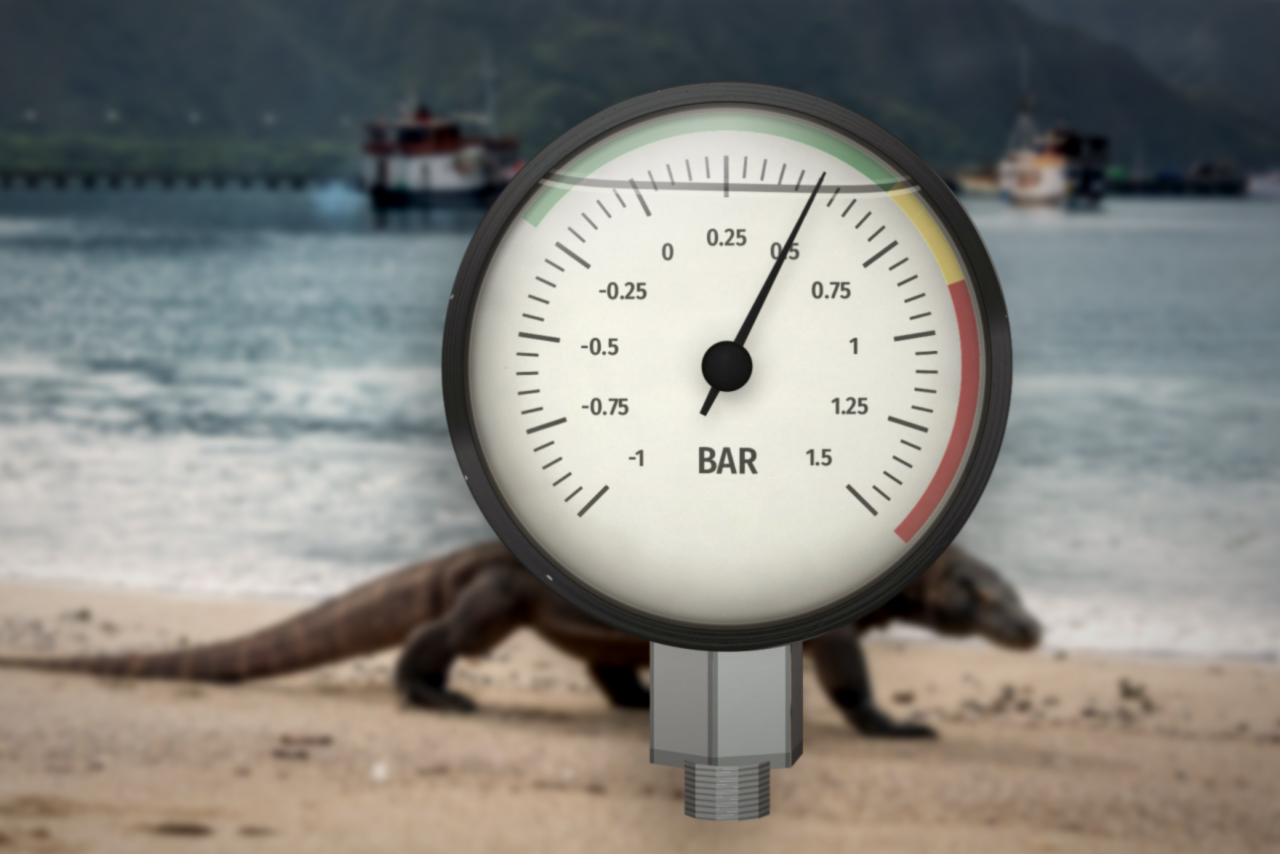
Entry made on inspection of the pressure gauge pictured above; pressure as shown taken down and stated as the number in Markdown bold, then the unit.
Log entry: **0.5** bar
